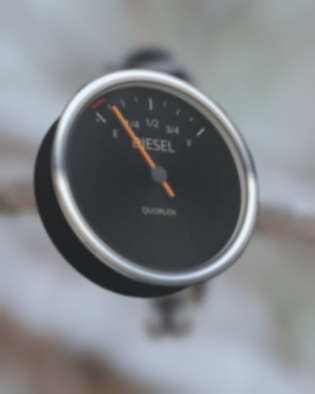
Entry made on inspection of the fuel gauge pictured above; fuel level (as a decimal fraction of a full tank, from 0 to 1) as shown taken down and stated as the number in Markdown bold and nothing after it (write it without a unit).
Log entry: **0.125**
